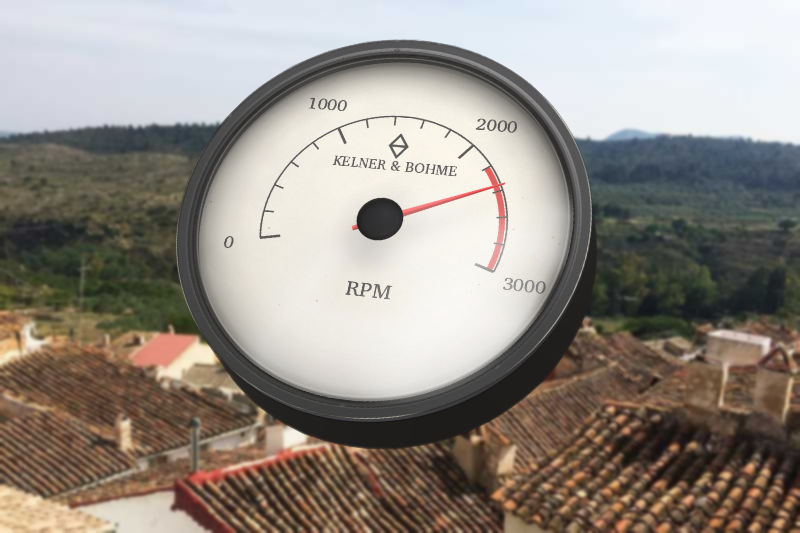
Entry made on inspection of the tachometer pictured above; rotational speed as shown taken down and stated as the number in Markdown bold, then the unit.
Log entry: **2400** rpm
